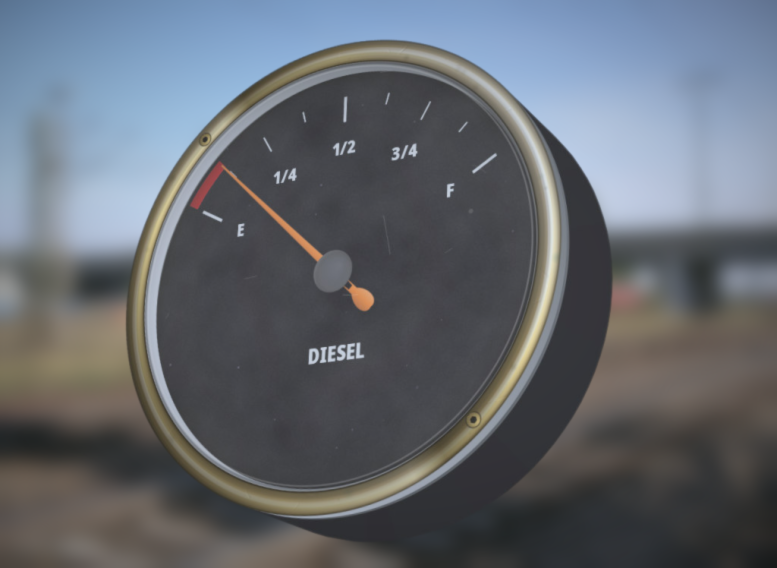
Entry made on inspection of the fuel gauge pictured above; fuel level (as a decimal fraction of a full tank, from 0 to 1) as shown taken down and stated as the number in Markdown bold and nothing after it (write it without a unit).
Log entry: **0.125**
